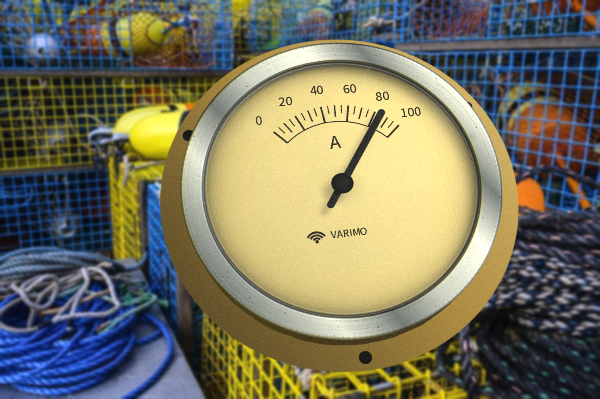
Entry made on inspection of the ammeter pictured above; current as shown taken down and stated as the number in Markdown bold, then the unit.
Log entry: **85** A
